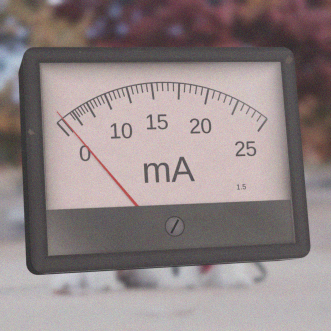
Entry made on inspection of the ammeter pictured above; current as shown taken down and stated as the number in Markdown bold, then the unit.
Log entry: **2.5** mA
